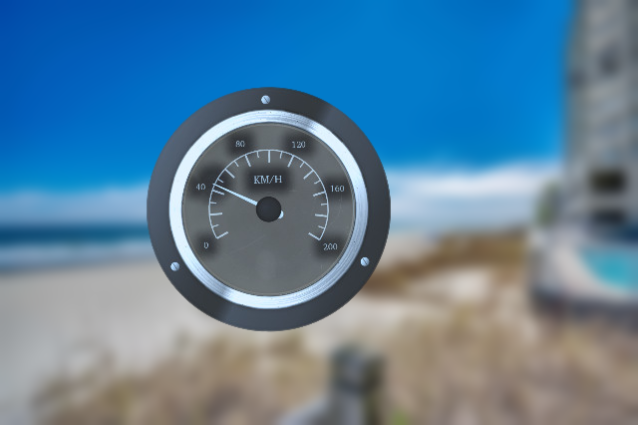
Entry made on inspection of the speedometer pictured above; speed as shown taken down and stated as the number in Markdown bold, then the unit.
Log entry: **45** km/h
